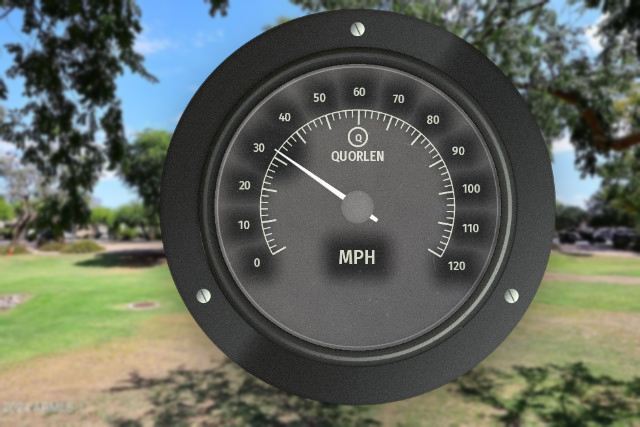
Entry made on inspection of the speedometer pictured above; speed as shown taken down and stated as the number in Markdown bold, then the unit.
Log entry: **32** mph
